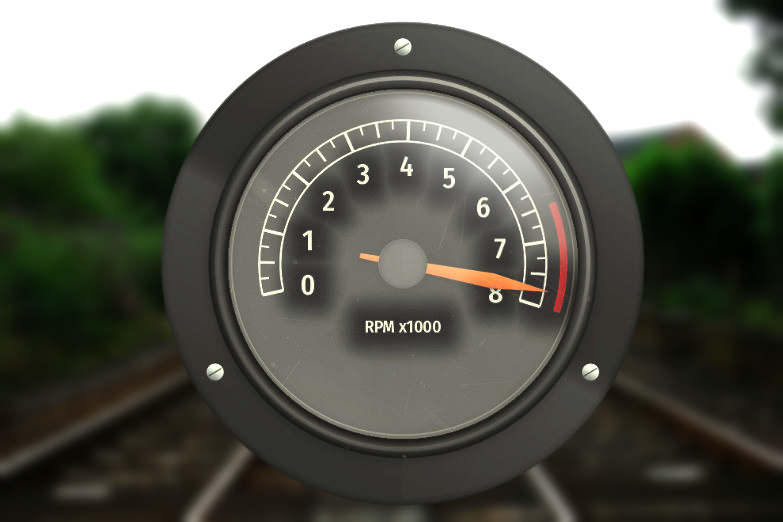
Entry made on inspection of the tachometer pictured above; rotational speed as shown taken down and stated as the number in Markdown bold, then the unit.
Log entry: **7750** rpm
